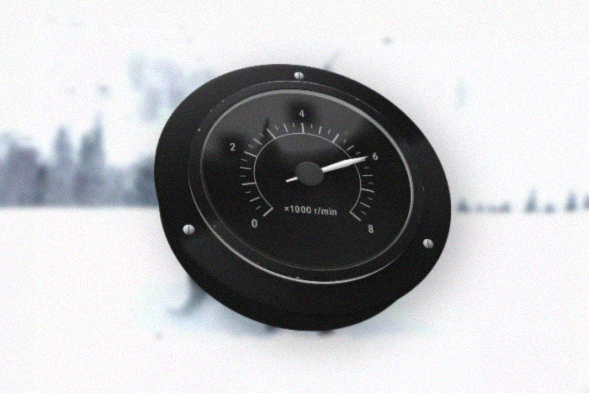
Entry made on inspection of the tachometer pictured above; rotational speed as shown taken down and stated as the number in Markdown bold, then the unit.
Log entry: **6000** rpm
